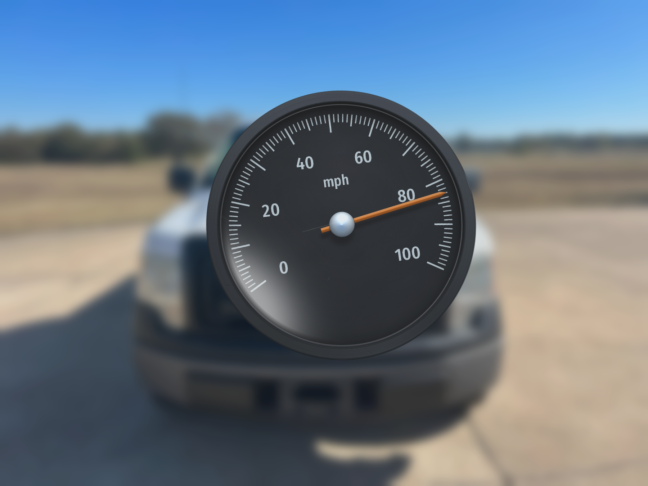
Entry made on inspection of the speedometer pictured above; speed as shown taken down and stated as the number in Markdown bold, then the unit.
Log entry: **83** mph
